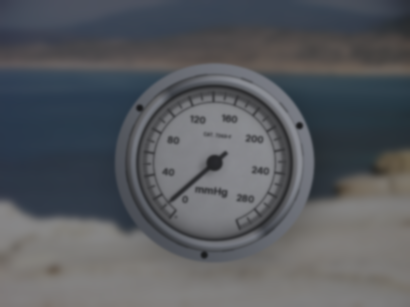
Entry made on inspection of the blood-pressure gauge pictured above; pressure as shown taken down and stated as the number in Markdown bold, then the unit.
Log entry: **10** mmHg
